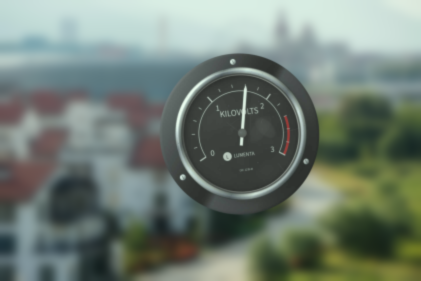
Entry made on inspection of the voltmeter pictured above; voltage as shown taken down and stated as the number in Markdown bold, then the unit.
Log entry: **1.6** kV
